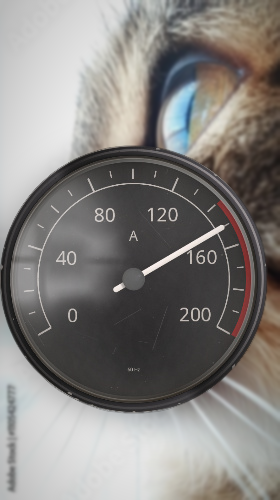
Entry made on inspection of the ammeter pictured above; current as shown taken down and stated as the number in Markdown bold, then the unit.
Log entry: **150** A
